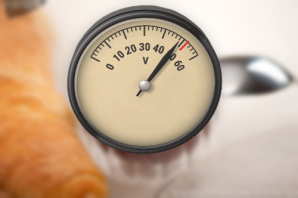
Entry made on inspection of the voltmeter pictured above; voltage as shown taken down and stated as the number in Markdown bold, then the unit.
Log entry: **48** V
